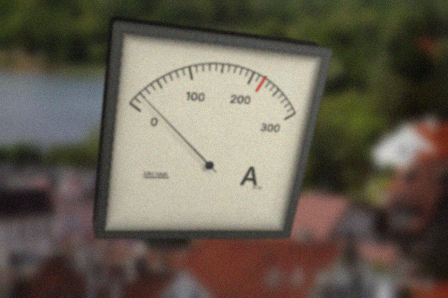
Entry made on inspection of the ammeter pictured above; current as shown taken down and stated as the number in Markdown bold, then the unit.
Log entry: **20** A
